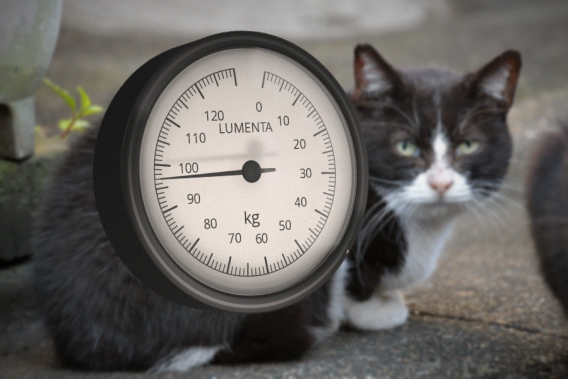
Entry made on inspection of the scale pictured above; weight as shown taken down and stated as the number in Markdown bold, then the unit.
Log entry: **97** kg
